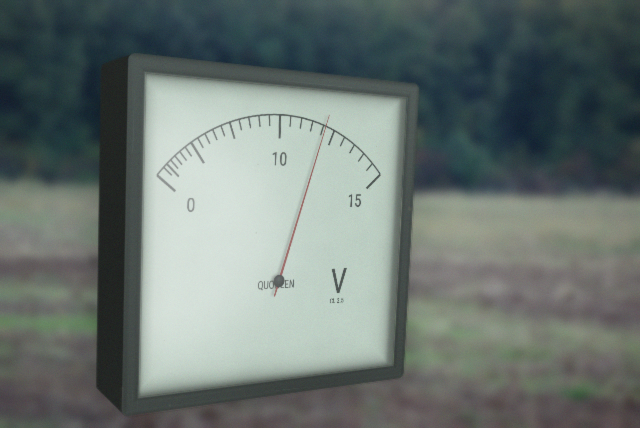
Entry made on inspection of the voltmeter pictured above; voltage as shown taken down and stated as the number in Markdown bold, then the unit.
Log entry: **12** V
